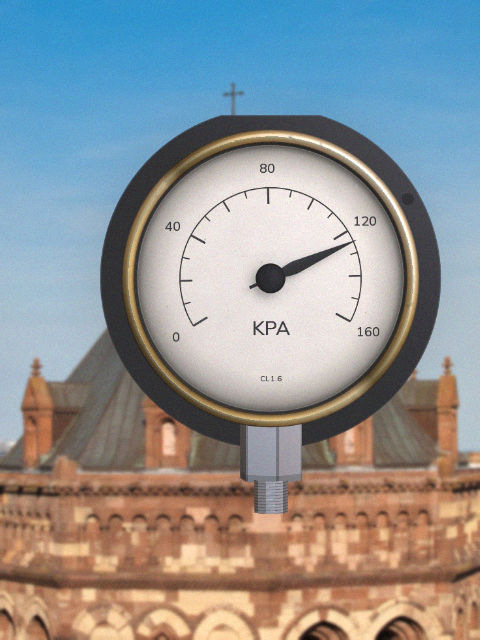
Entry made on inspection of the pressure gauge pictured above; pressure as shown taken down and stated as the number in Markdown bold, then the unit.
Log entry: **125** kPa
